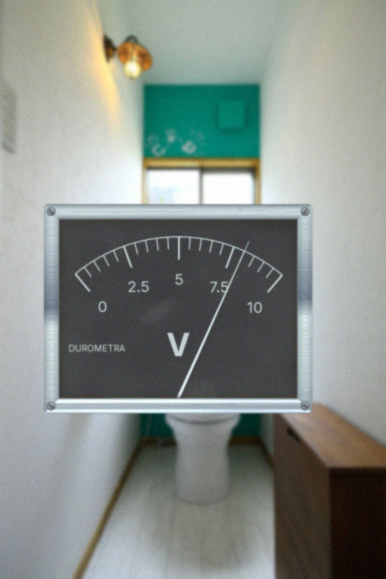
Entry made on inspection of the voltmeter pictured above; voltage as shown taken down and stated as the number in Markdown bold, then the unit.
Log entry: **8** V
